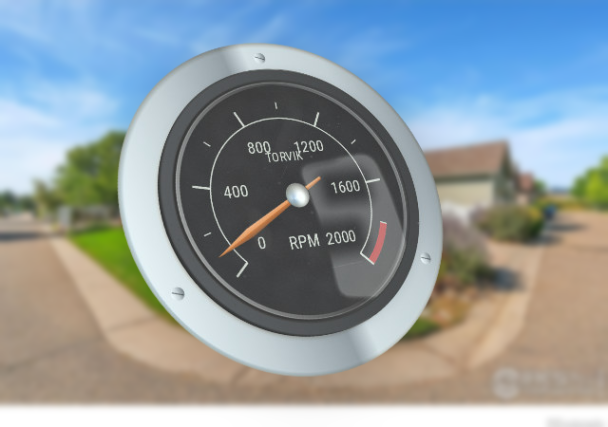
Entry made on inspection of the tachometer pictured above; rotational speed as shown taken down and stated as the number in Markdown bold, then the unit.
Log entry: **100** rpm
